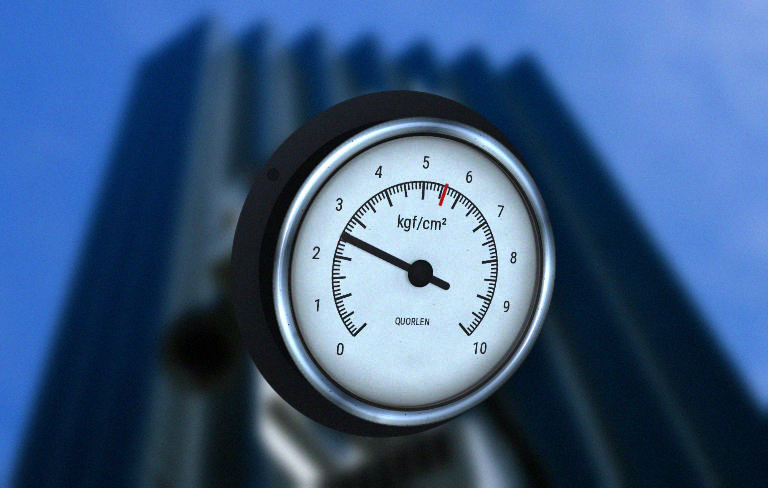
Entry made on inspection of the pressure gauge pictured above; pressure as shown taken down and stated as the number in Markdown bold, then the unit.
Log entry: **2.5** kg/cm²
